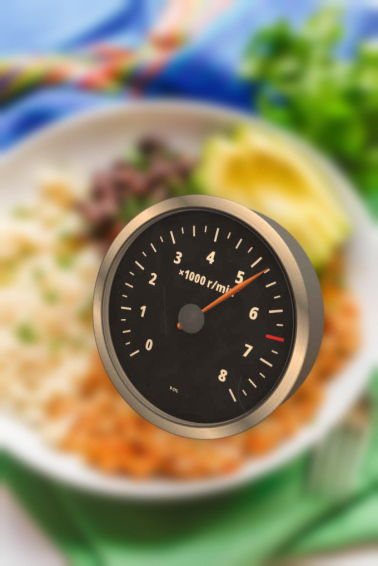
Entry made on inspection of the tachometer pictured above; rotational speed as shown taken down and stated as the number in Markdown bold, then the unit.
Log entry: **5250** rpm
